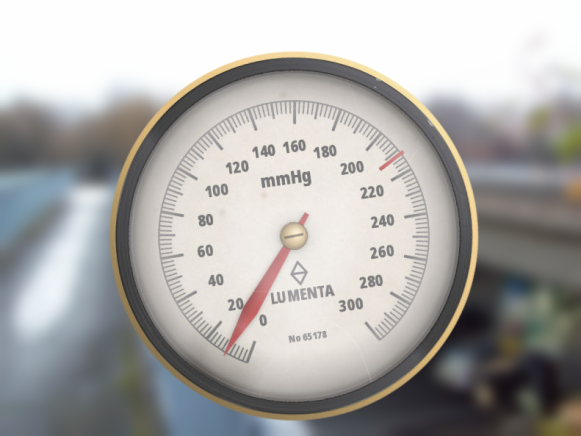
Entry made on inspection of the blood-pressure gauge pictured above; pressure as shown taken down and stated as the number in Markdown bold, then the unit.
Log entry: **10** mmHg
